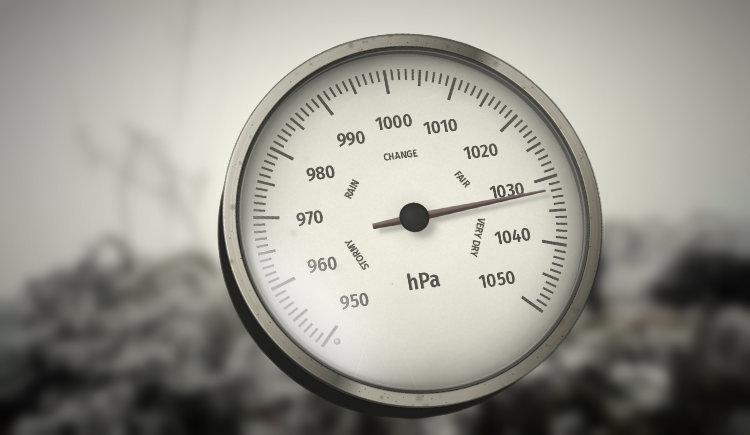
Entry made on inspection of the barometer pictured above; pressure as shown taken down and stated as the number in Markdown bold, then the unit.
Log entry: **1032** hPa
